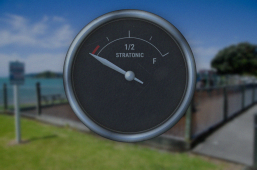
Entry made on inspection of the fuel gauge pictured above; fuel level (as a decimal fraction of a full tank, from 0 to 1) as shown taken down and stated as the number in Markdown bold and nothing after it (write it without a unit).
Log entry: **0**
